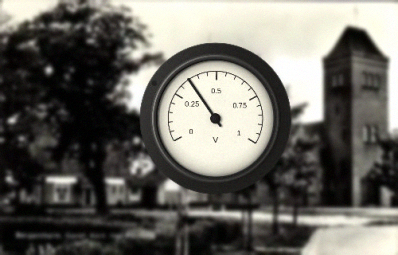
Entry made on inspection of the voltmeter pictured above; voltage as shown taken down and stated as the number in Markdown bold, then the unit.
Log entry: **0.35** V
